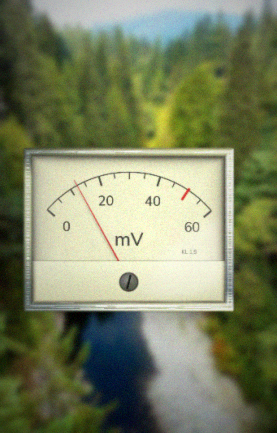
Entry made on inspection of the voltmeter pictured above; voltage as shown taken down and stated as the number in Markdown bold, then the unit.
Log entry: **12.5** mV
